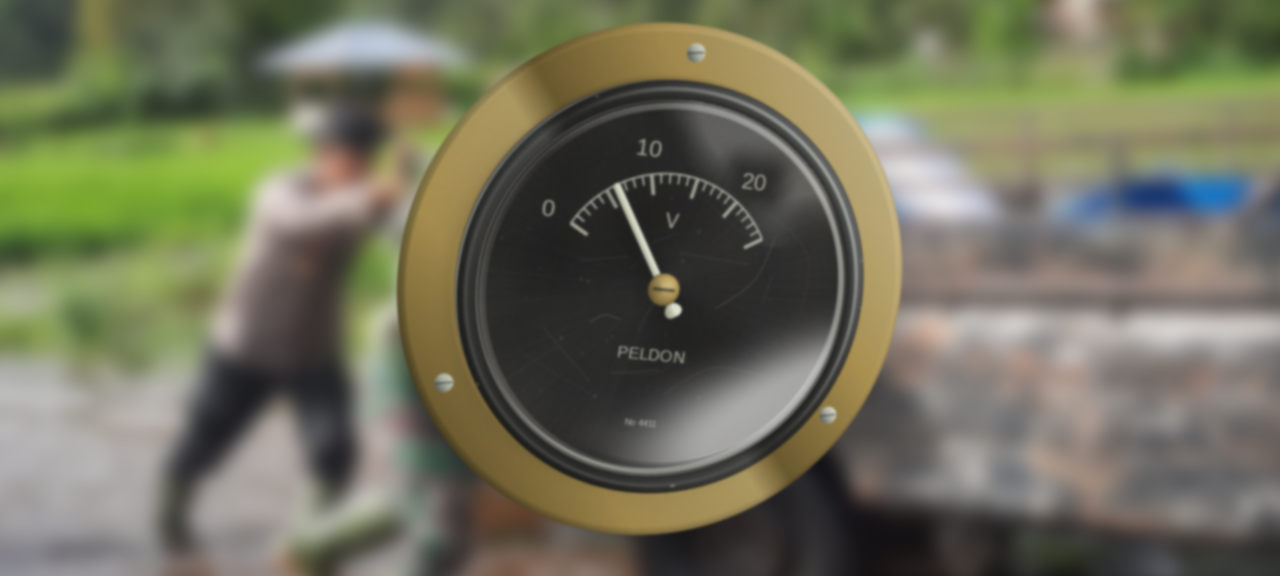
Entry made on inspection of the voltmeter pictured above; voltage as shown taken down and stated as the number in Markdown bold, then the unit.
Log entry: **6** V
